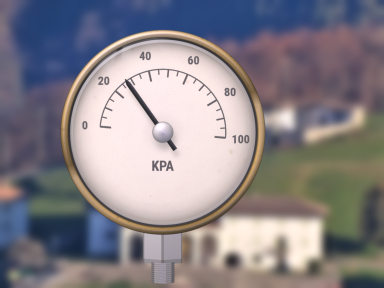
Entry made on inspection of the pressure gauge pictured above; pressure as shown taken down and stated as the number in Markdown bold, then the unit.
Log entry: **27.5** kPa
